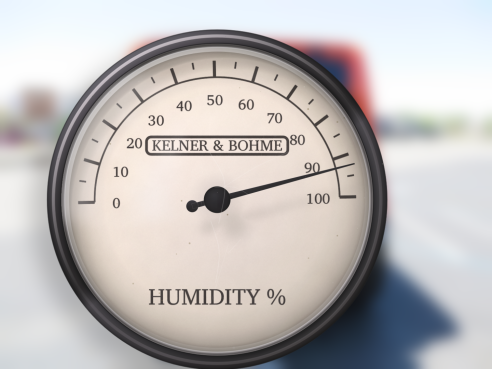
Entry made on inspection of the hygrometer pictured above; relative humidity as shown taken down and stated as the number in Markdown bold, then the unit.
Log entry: **92.5** %
